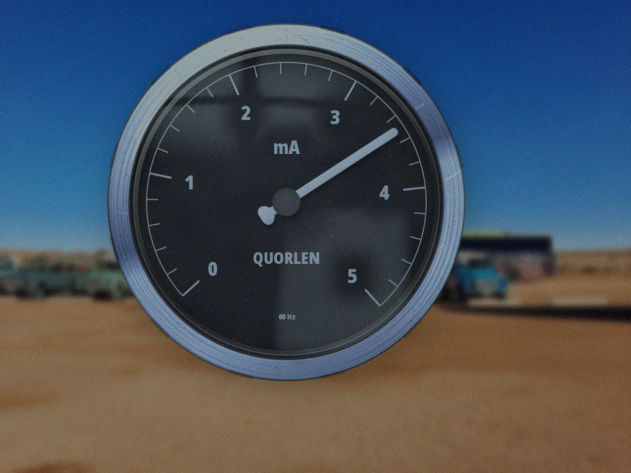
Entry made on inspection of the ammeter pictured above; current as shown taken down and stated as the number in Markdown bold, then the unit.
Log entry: **3.5** mA
